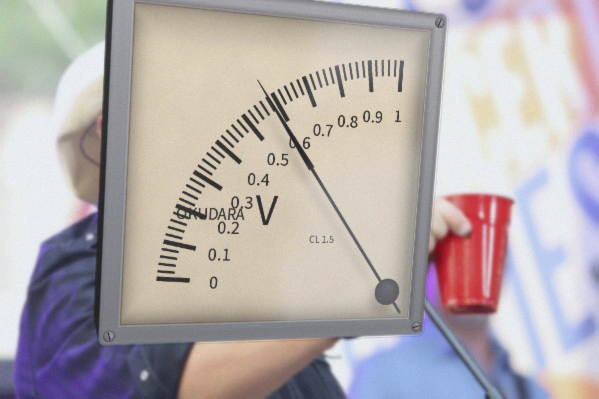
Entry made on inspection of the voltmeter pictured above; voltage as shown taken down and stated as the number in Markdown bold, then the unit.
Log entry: **0.58** V
